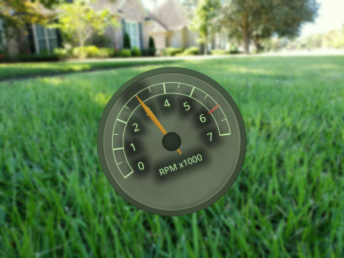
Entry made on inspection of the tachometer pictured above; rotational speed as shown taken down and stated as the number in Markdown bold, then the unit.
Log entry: **3000** rpm
